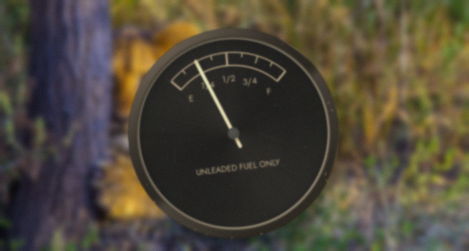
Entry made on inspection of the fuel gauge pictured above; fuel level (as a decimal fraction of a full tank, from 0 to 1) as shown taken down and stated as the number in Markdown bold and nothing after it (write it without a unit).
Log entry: **0.25**
